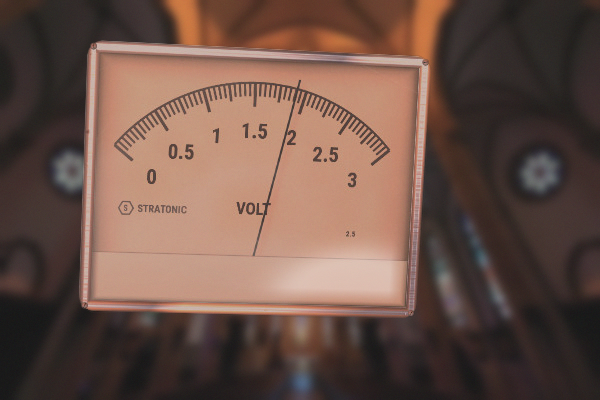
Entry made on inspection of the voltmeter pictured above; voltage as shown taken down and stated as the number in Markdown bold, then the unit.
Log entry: **1.9** V
